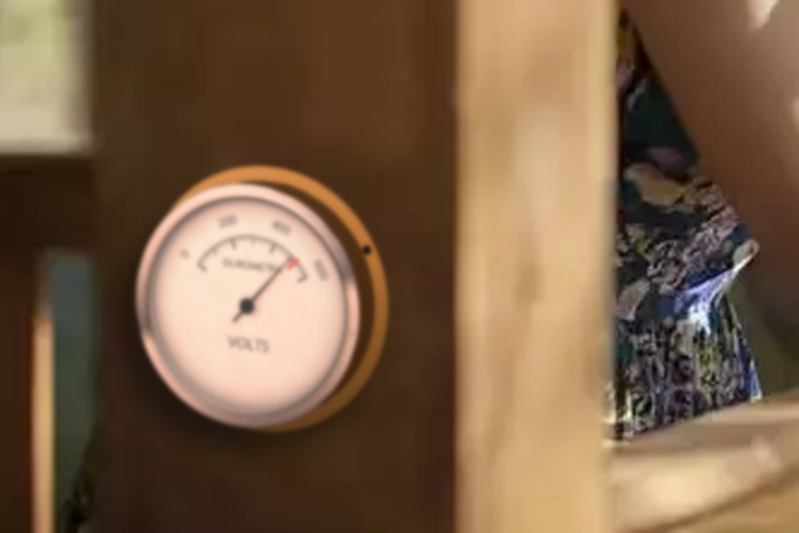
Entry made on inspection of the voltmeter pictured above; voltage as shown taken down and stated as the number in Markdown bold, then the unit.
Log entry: **500** V
